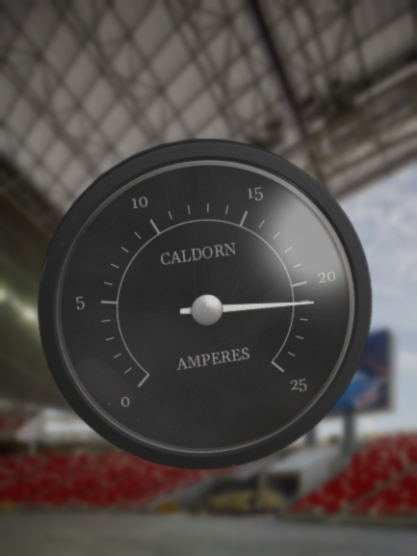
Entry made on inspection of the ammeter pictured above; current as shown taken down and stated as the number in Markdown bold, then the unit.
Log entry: **21** A
